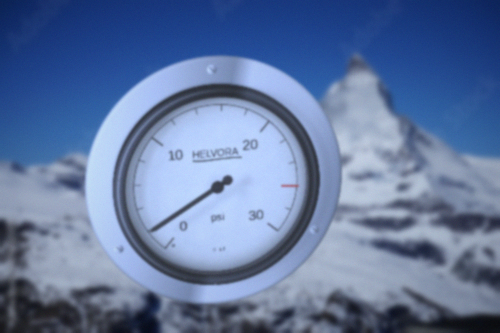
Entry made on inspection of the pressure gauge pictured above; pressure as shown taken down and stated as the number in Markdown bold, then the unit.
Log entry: **2** psi
